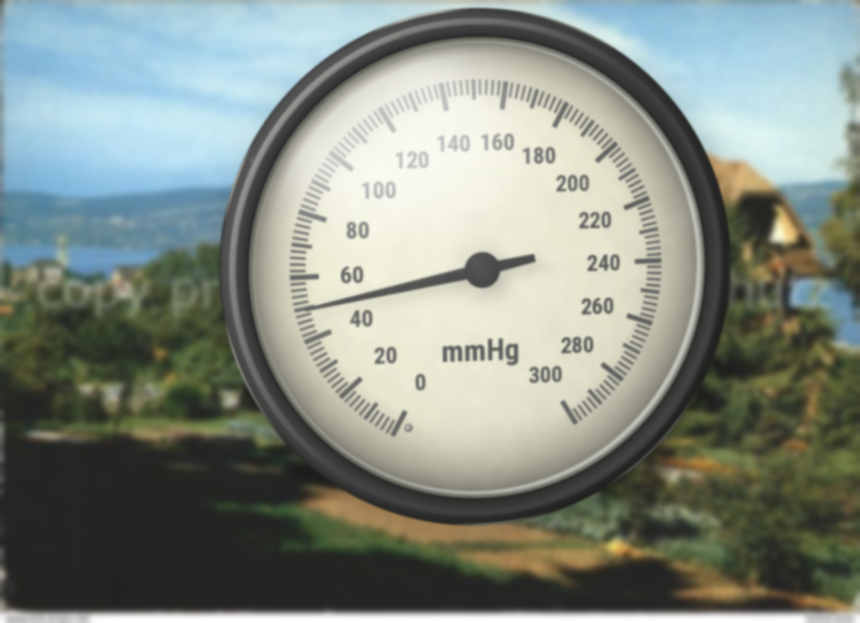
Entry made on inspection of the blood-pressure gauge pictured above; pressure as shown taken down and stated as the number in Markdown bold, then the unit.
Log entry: **50** mmHg
